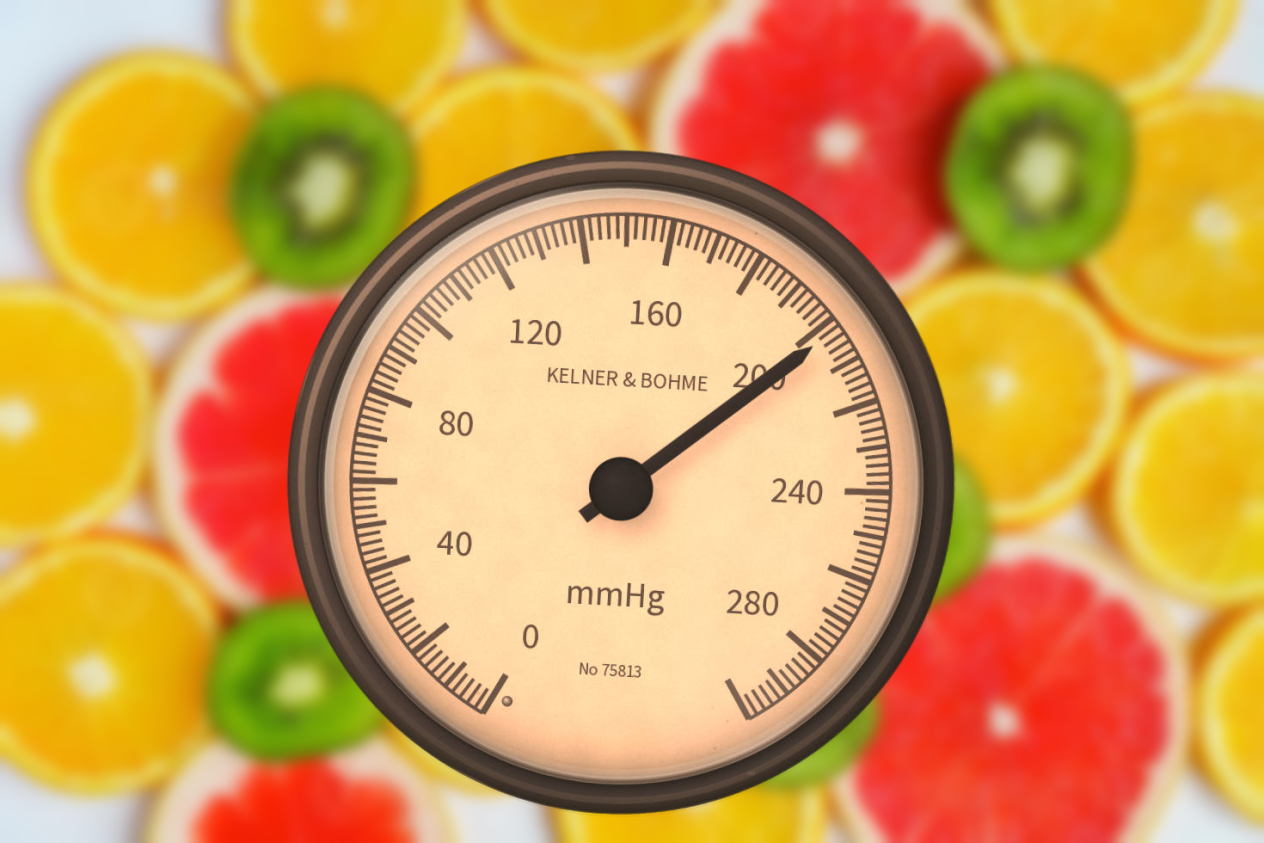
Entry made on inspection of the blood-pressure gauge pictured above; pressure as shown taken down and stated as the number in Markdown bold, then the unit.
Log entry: **202** mmHg
